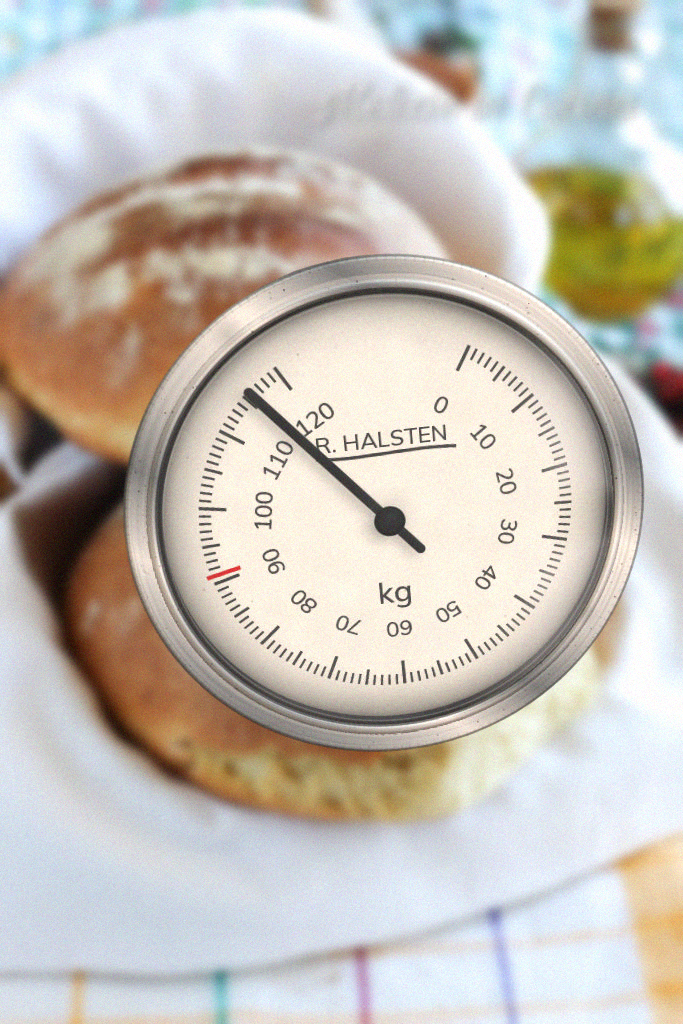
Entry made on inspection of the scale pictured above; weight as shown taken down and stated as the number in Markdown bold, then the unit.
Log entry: **116** kg
